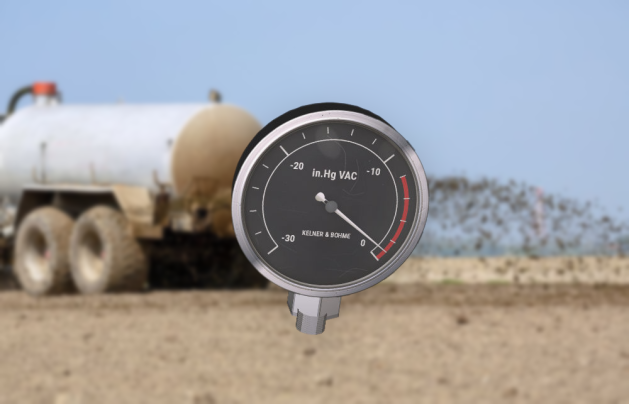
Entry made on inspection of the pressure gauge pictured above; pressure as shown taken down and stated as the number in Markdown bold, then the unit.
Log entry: **-1** inHg
